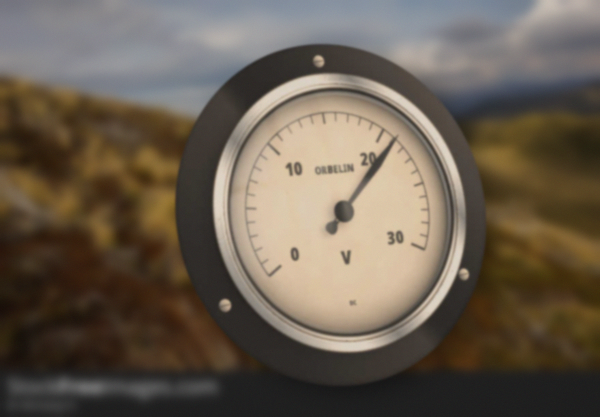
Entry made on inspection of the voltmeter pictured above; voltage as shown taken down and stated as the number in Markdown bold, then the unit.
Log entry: **21** V
